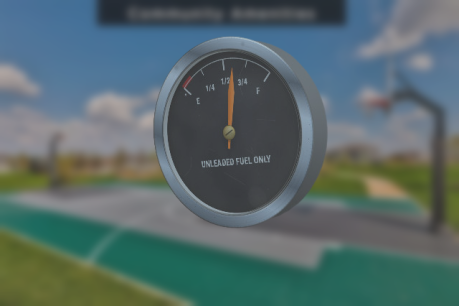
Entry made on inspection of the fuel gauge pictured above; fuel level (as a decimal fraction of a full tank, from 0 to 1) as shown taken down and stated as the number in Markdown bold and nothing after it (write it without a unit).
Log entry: **0.625**
